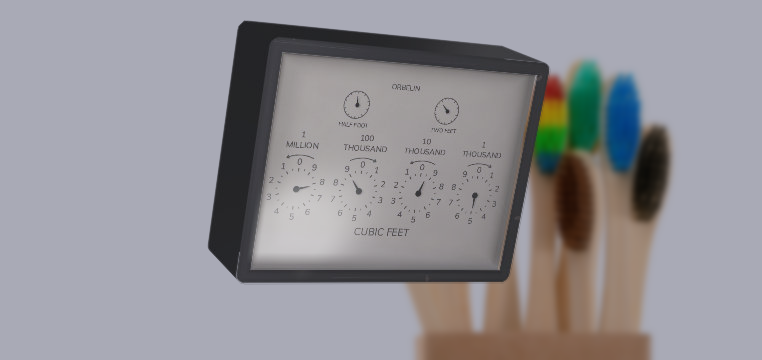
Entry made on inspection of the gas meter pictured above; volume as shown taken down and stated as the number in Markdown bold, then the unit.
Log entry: **789500** ft³
